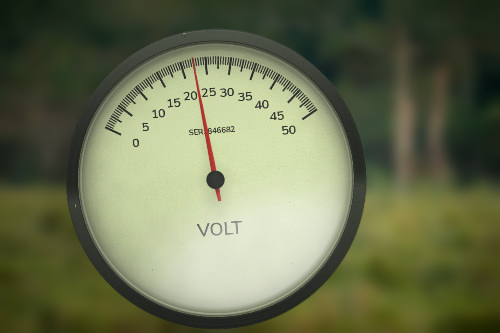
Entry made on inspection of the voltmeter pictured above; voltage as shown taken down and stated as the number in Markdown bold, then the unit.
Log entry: **22.5** V
